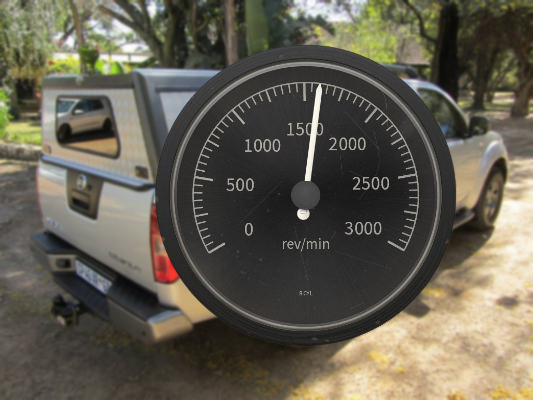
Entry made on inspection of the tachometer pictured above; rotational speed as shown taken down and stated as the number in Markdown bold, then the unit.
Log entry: **1600** rpm
